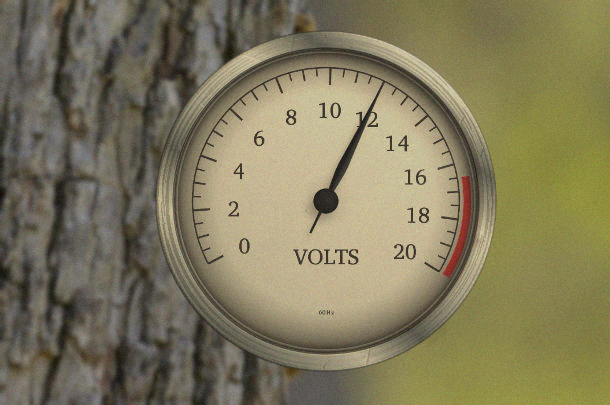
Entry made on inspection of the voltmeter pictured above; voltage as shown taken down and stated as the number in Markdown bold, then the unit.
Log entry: **12** V
